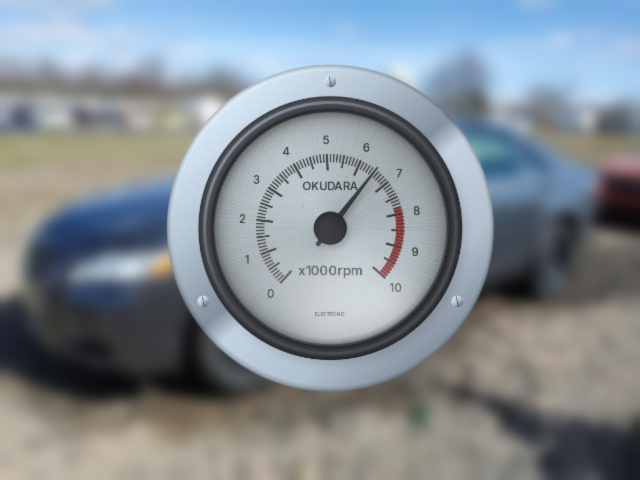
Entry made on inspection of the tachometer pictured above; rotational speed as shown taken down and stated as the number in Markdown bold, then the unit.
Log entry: **6500** rpm
